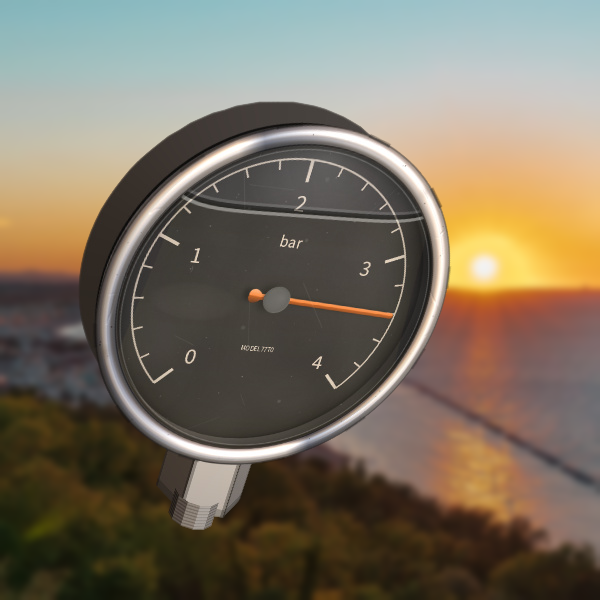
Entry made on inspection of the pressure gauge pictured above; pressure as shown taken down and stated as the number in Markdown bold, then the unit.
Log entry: **3.4** bar
